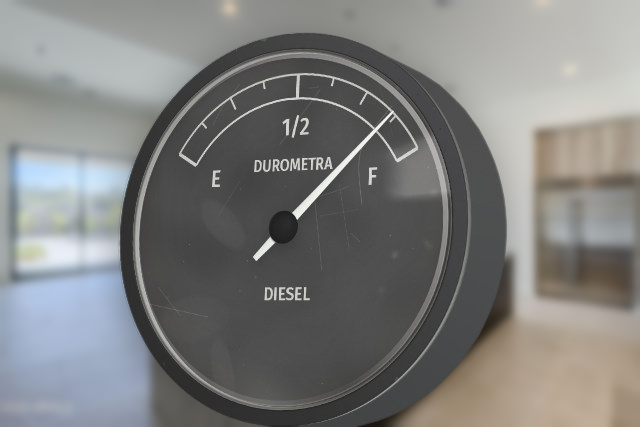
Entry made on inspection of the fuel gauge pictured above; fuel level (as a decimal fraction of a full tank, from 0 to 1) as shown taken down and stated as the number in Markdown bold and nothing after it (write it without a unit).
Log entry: **0.875**
